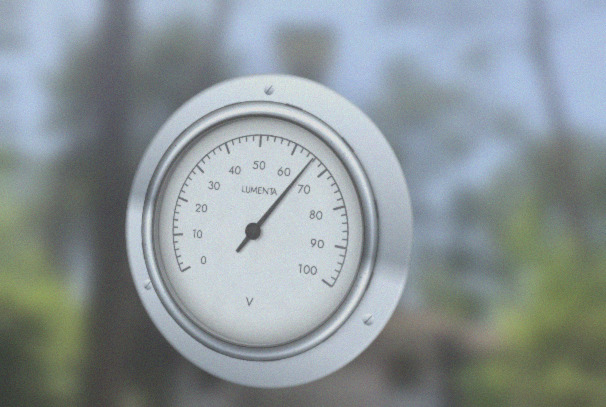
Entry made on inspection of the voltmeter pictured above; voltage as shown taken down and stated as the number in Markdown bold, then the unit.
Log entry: **66** V
